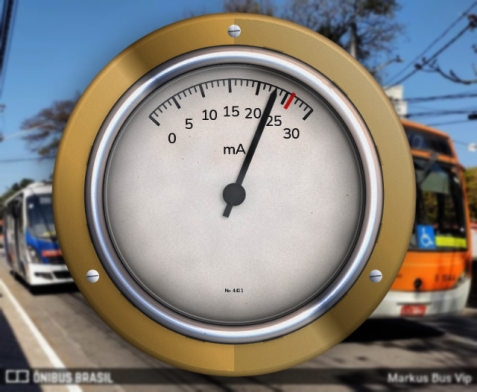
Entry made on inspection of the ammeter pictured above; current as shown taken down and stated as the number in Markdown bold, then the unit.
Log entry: **23** mA
